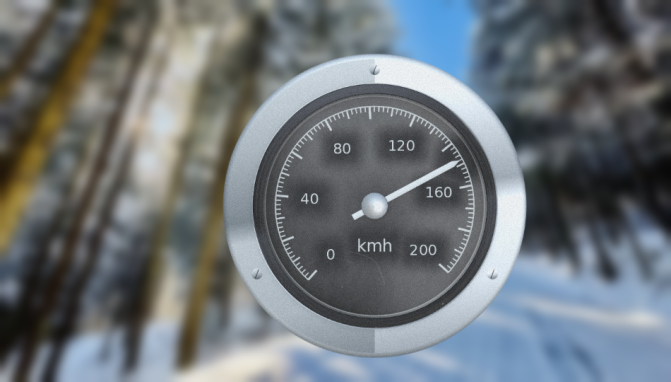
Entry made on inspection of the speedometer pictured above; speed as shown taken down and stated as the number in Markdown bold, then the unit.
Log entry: **148** km/h
